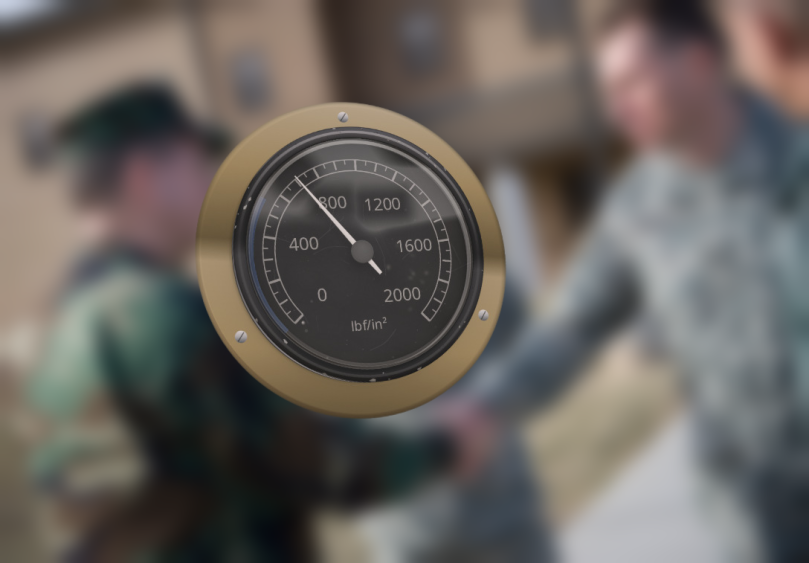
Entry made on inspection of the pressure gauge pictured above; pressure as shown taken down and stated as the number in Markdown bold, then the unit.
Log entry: **700** psi
